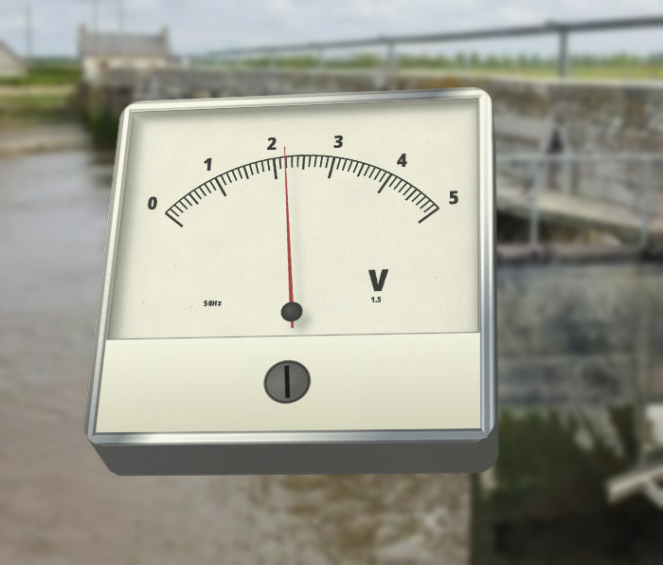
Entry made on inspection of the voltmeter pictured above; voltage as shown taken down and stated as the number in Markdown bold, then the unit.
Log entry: **2.2** V
